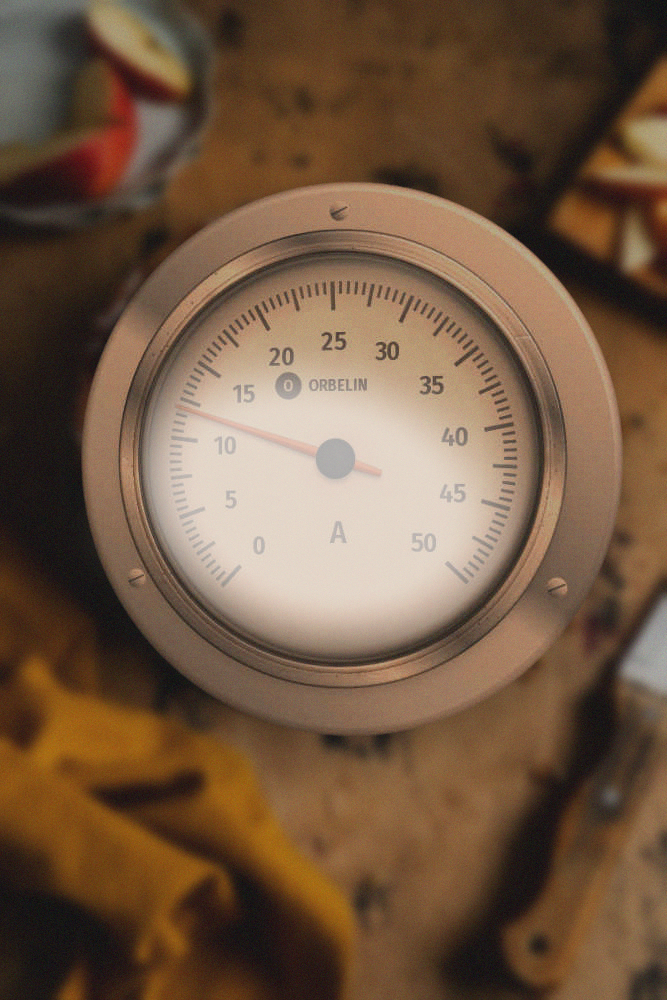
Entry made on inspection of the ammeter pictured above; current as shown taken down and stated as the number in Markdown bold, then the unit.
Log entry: **12** A
